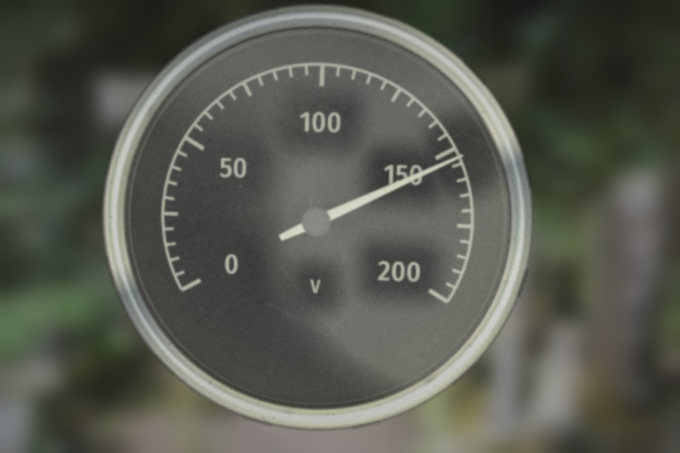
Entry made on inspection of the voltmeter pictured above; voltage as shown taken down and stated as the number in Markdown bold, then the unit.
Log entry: **152.5** V
